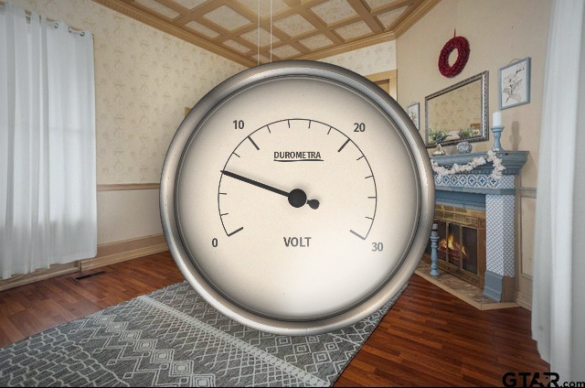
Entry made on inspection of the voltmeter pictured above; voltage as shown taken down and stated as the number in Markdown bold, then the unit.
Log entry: **6** V
